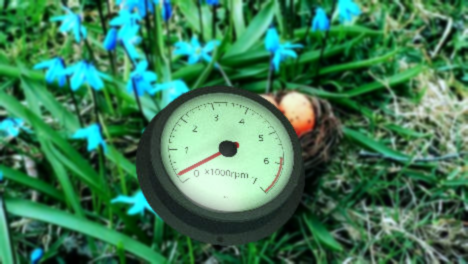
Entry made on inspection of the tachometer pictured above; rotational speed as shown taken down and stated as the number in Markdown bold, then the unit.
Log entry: **200** rpm
